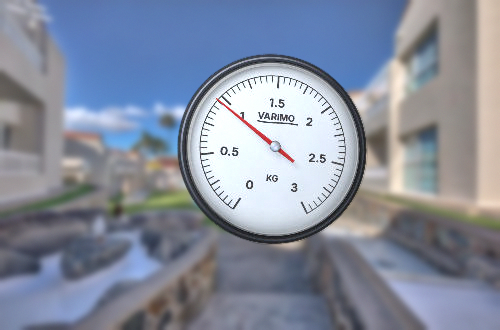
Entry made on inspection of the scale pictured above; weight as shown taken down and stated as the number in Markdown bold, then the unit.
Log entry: **0.95** kg
